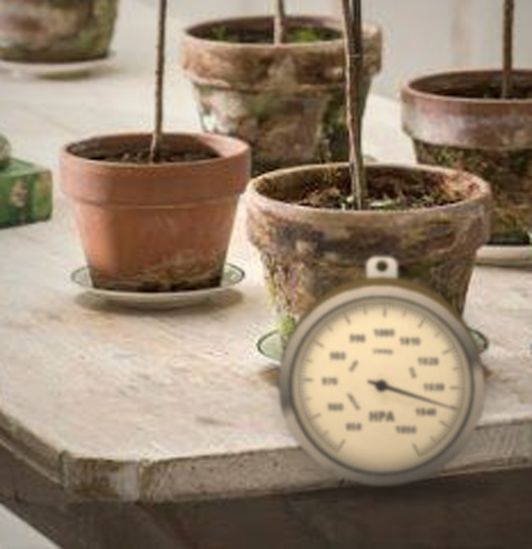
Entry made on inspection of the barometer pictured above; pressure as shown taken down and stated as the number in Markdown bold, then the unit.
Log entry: **1035** hPa
